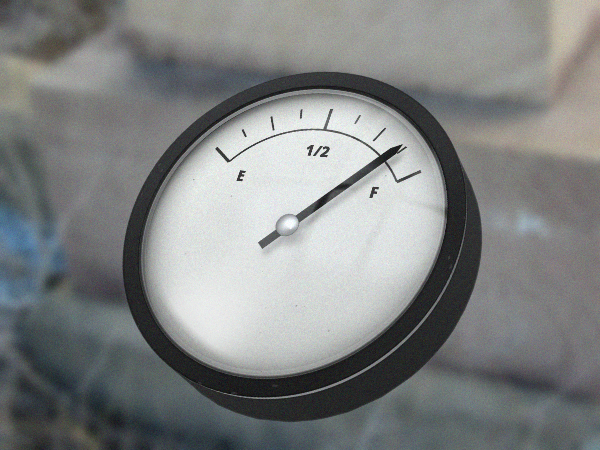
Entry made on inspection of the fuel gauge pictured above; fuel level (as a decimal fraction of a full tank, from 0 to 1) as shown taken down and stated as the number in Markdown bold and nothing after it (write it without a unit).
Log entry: **0.875**
